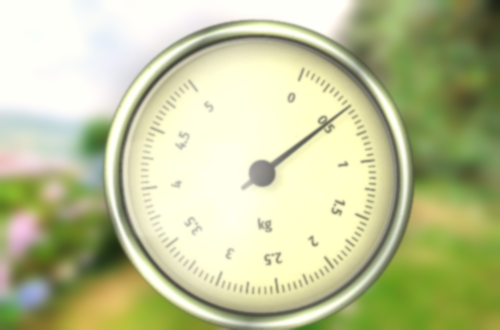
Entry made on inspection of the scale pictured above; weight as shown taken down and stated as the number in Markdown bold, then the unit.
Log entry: **0.5** kg
